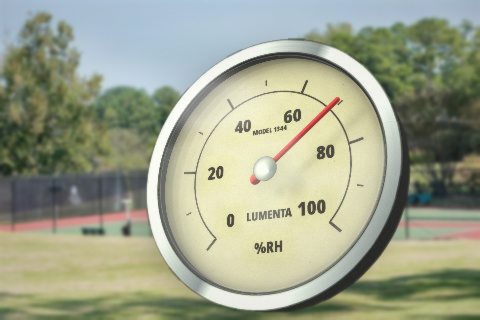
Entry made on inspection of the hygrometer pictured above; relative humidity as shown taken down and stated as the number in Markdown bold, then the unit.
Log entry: **70** %
